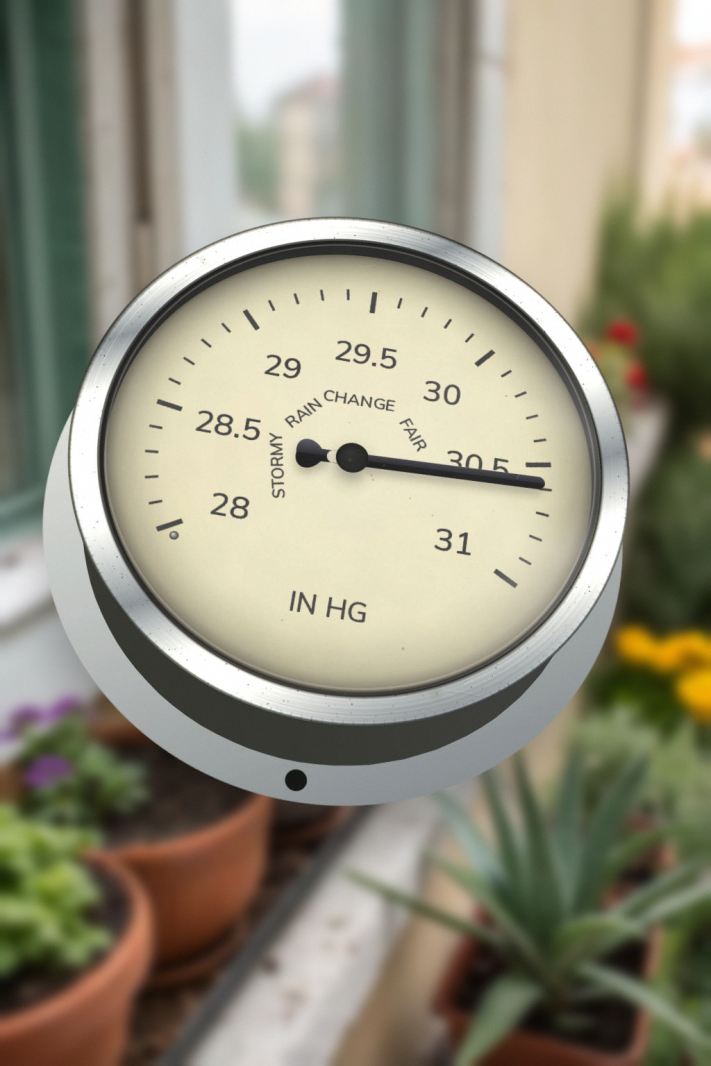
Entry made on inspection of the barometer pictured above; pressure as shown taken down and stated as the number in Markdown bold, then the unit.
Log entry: **30.6** inHg
